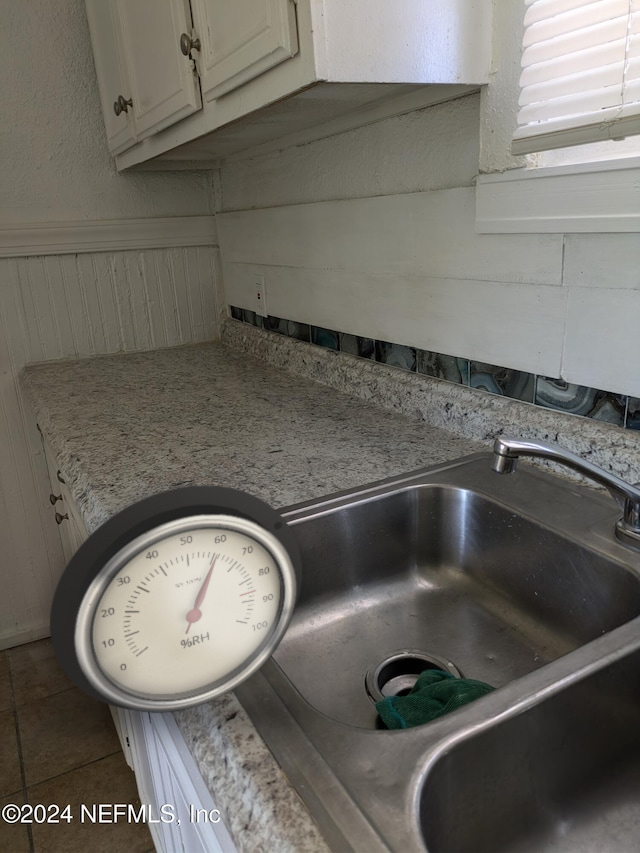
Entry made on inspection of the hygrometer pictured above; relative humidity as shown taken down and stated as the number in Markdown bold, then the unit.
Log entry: **60** %
